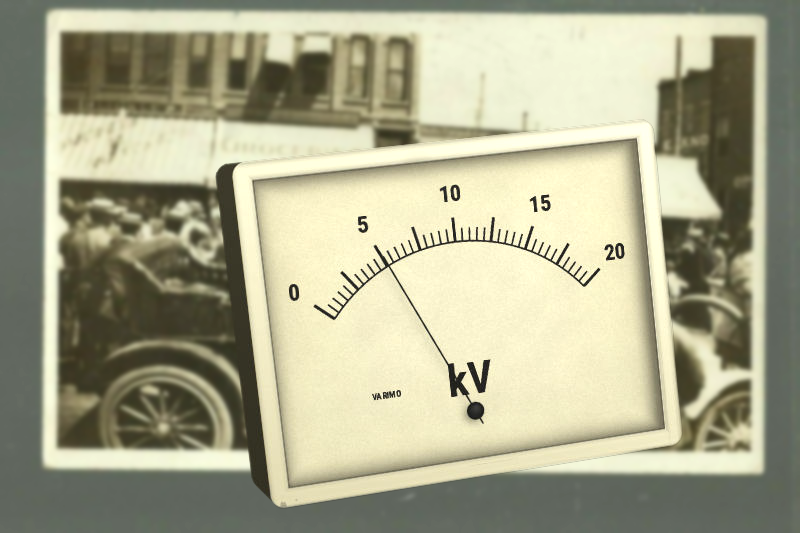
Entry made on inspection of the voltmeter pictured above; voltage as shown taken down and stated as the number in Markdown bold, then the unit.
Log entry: **5** kV
